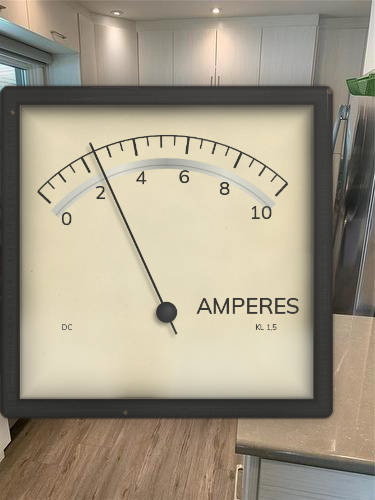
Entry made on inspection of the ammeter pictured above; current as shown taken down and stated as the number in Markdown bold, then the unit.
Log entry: **2.5** A
